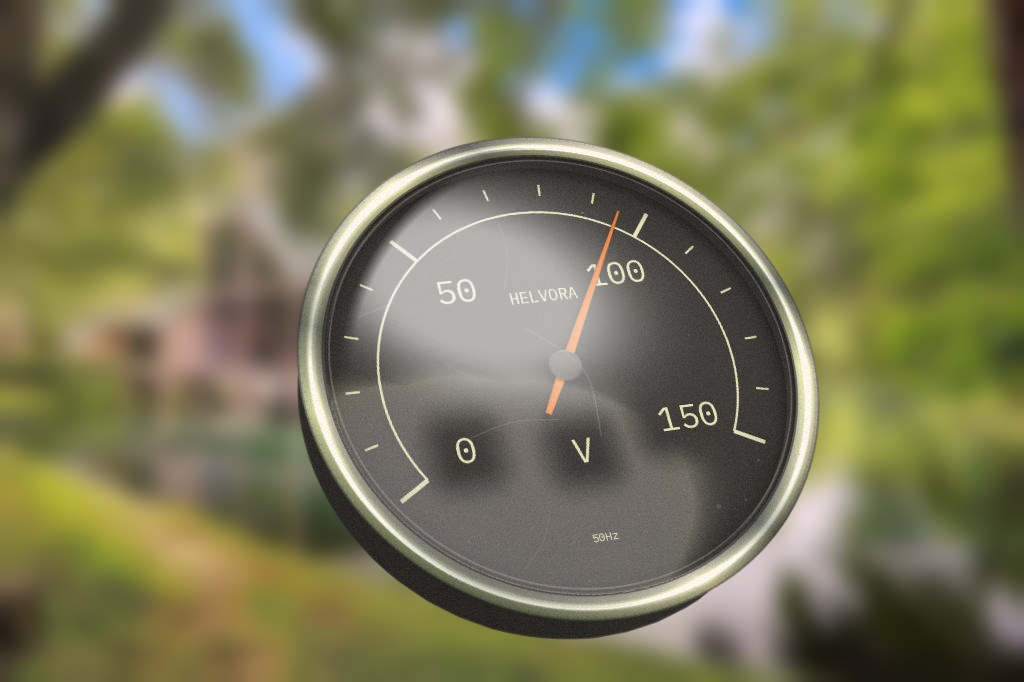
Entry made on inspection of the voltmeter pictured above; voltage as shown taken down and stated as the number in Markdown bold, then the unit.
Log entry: **95** V
